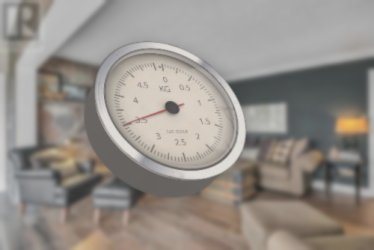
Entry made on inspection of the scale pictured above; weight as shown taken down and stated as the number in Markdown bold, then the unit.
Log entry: **3.5** kg
